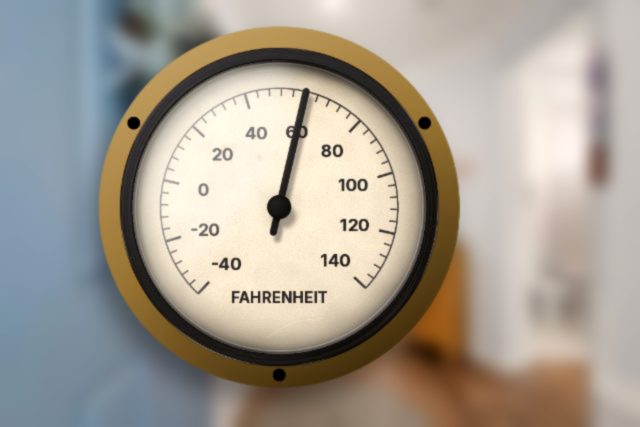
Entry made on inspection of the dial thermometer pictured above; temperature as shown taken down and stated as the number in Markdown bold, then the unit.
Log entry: **60** °F
